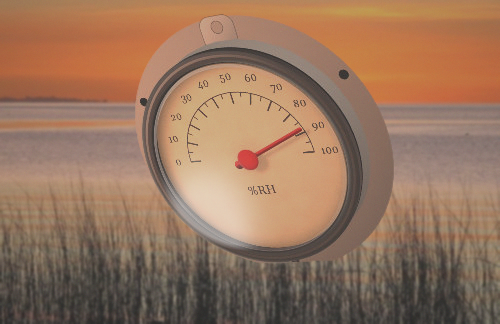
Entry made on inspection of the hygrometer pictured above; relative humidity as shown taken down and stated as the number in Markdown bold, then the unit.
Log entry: **87.5** %
